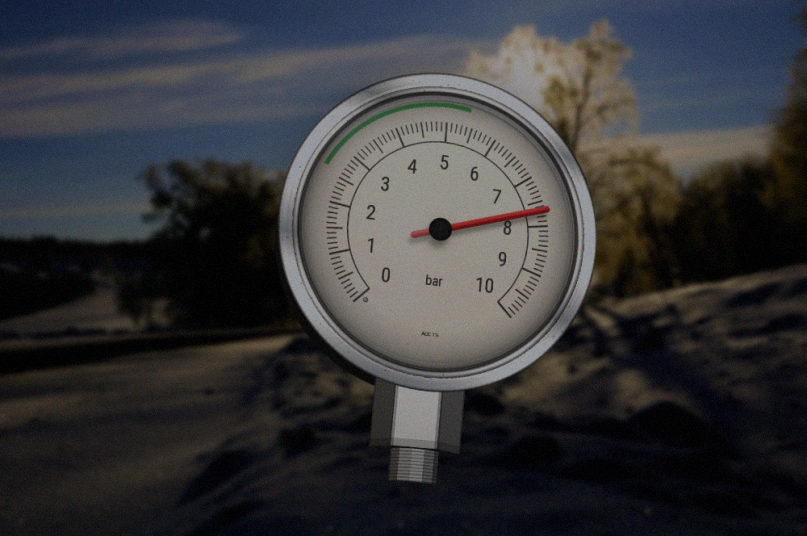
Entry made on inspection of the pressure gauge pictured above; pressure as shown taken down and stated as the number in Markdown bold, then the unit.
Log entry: **7.7** bar
